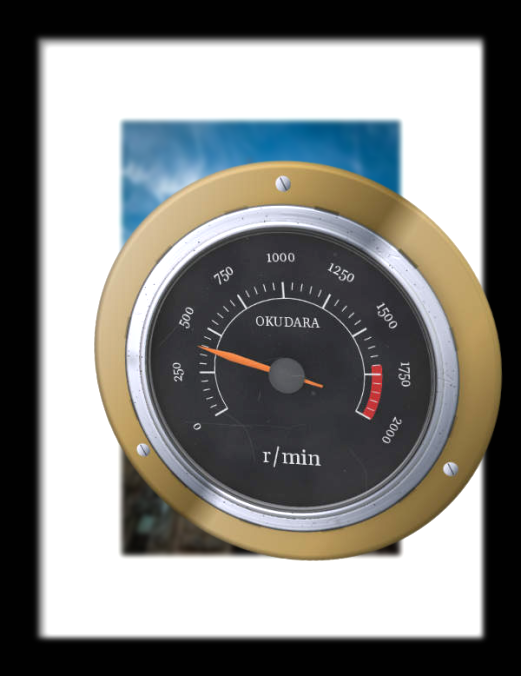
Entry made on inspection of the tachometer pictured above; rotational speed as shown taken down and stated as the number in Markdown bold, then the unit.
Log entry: **400** rpm
